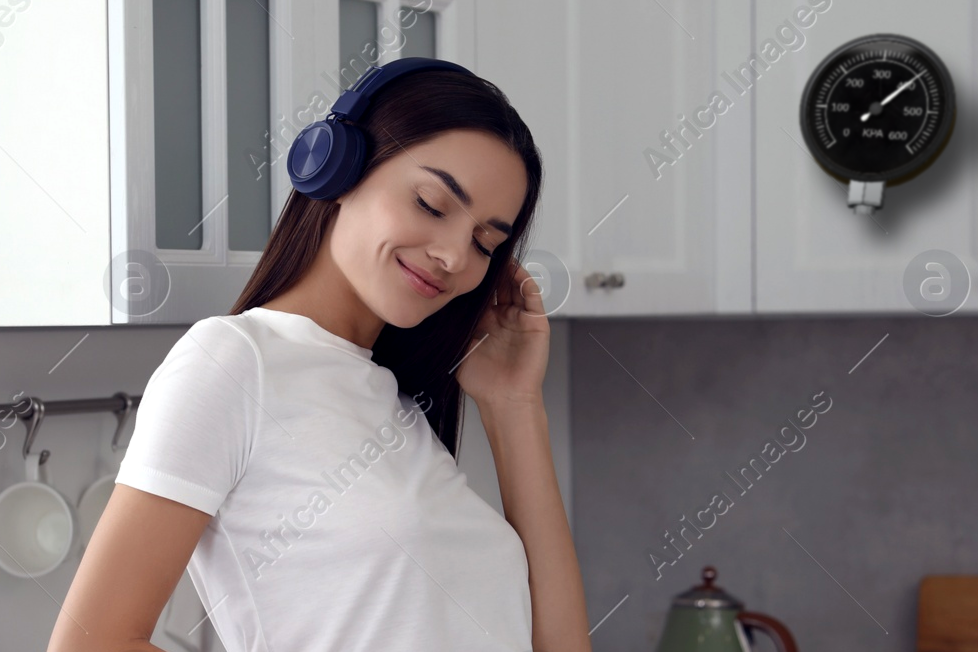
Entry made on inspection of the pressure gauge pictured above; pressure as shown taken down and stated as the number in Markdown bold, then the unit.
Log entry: **400** kPa
